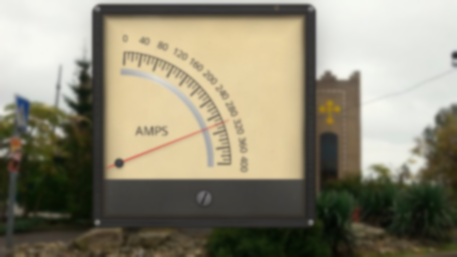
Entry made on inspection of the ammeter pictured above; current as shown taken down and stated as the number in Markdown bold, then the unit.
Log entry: **300** A
